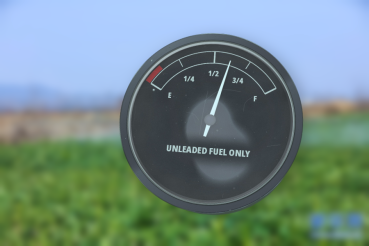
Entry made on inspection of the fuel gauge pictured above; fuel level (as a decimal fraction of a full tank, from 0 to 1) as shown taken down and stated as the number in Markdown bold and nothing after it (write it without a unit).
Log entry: **0.625**
